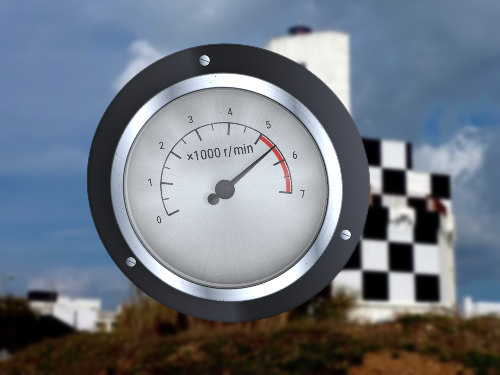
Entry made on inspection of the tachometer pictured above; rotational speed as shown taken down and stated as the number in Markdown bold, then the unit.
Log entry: **5500** rpm
